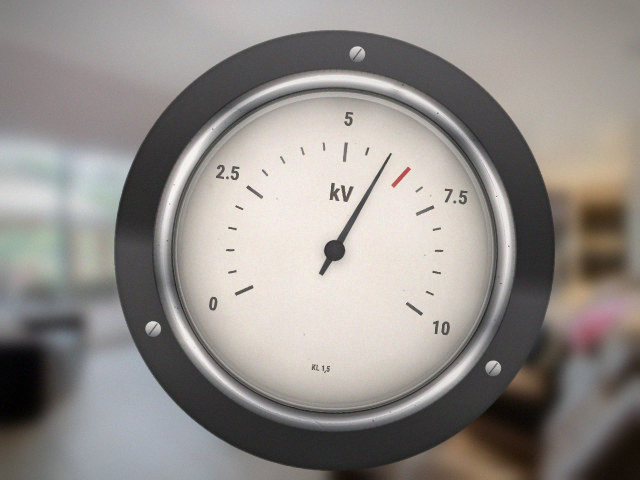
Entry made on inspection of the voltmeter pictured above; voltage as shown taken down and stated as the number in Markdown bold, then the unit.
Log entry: **6** kV
